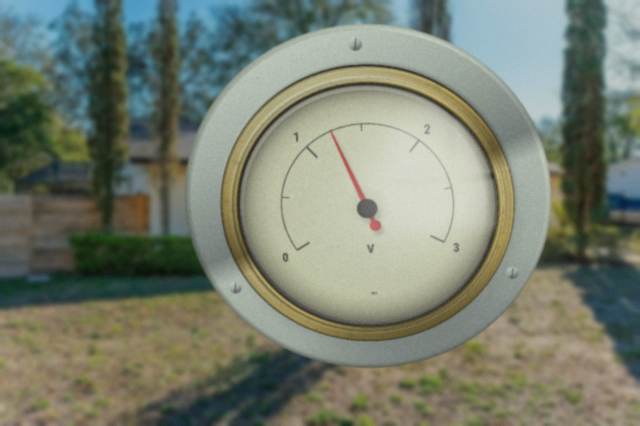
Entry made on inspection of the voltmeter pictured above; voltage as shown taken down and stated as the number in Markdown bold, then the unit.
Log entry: **1.25** V
